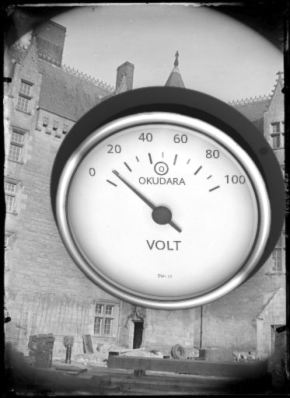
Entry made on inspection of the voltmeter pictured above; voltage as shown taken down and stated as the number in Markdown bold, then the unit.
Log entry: **10** V
